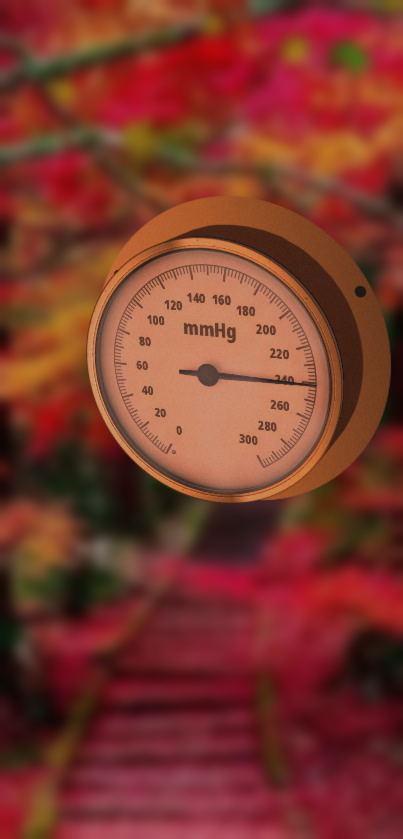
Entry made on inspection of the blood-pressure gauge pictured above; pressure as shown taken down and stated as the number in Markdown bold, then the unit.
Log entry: **240** mmHg
